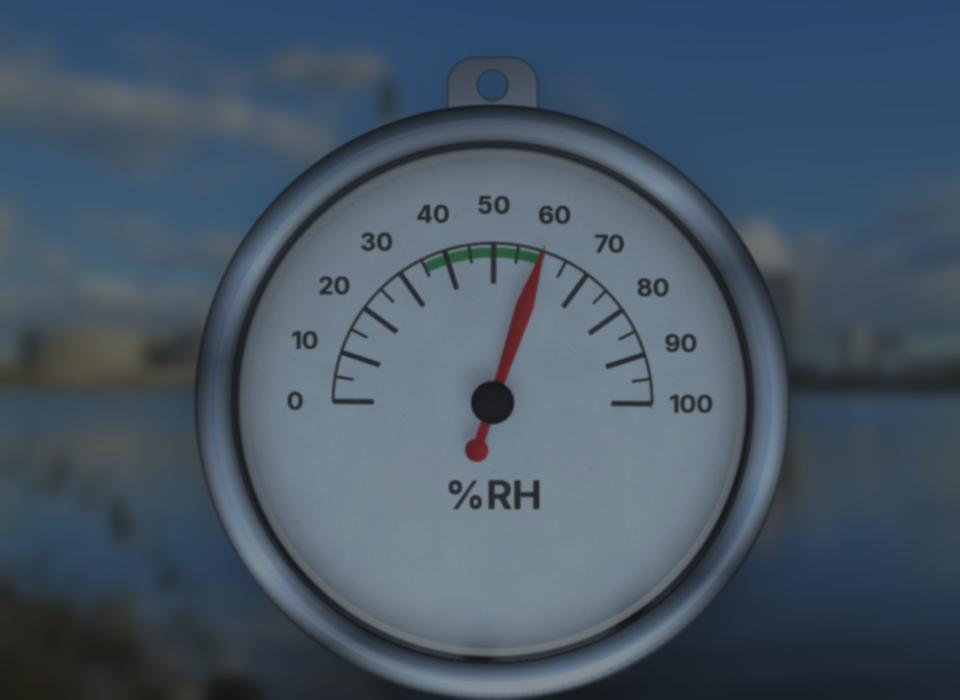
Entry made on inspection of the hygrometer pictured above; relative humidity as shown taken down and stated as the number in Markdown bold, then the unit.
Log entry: **60** %
